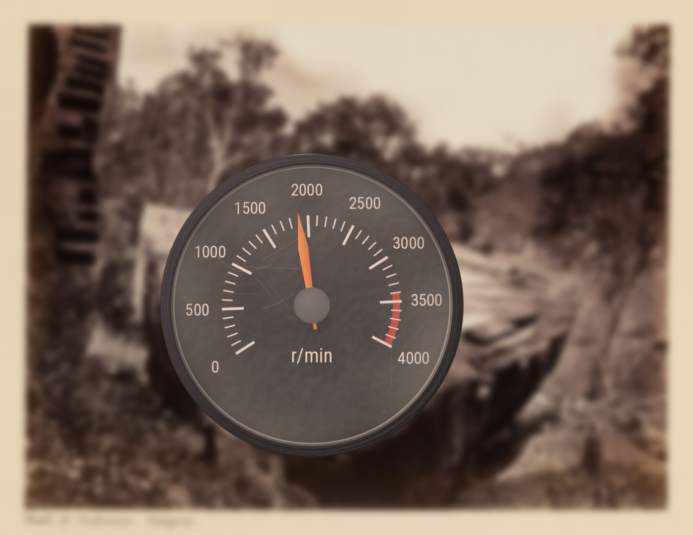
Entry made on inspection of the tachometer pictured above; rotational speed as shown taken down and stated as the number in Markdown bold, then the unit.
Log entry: **1900** rpm
